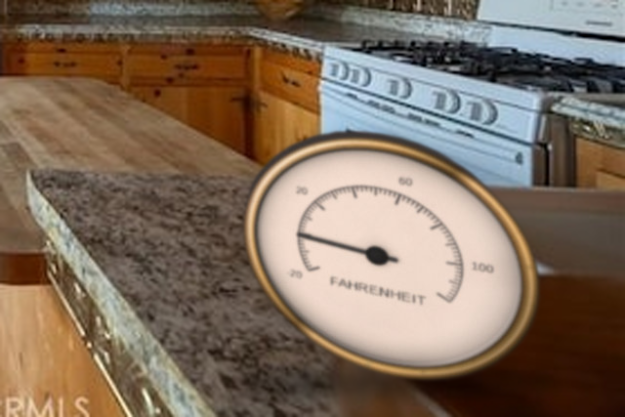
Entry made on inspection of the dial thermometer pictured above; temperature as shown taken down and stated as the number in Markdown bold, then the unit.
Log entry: **0** °F
